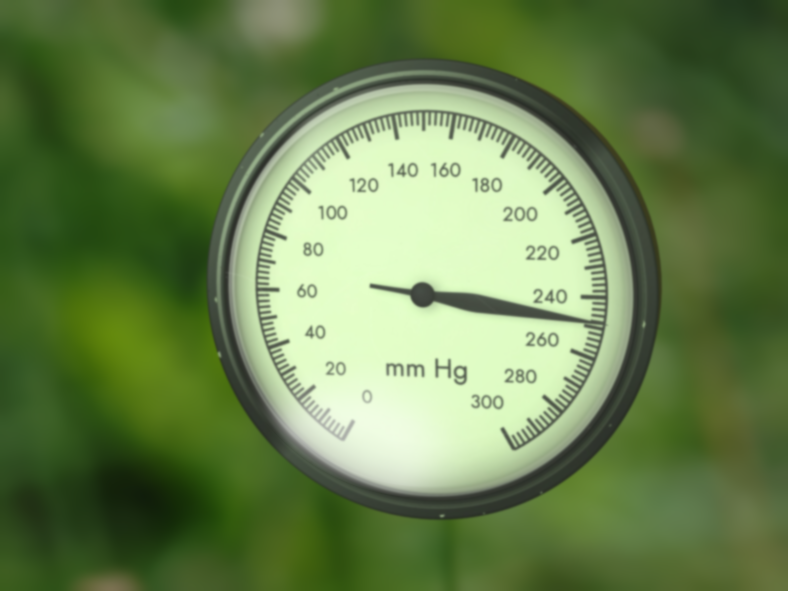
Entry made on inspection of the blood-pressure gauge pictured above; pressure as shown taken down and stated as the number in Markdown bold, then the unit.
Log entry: **248** mmHg
